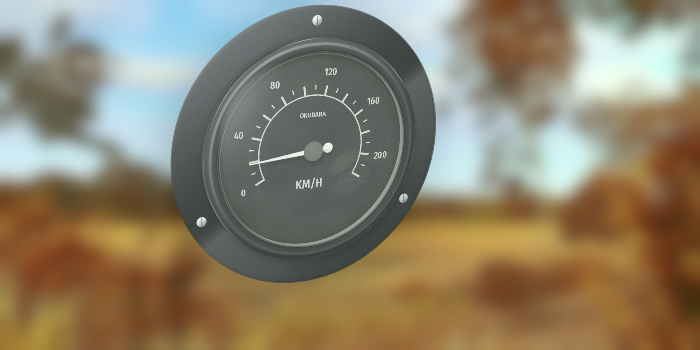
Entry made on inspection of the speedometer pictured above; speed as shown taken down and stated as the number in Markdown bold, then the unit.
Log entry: **20** km/h
